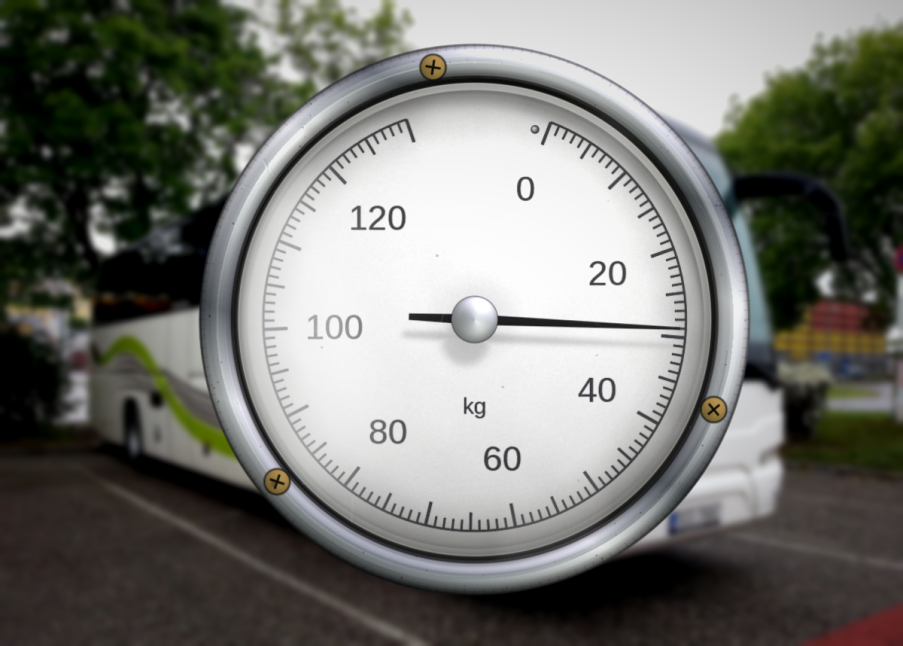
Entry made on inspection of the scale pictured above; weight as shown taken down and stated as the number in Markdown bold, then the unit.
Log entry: **29** kg
